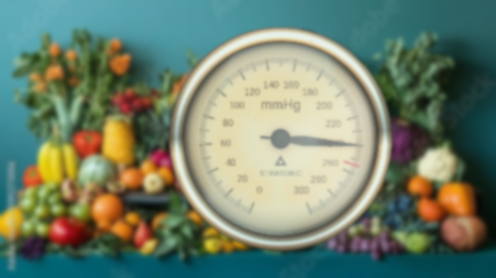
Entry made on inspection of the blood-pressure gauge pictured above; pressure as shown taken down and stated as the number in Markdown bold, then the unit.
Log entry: **240** mmHg
